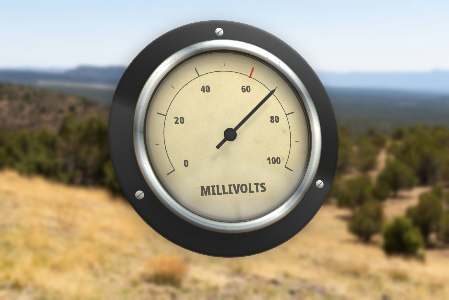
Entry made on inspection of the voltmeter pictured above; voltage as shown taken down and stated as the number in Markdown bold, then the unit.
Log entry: **70** mV
